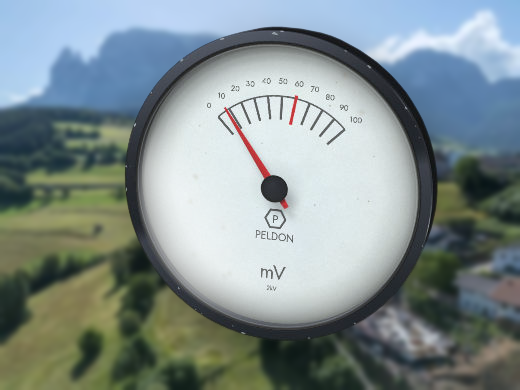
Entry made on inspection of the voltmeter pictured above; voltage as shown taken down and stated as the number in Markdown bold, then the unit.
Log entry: **10** mV
